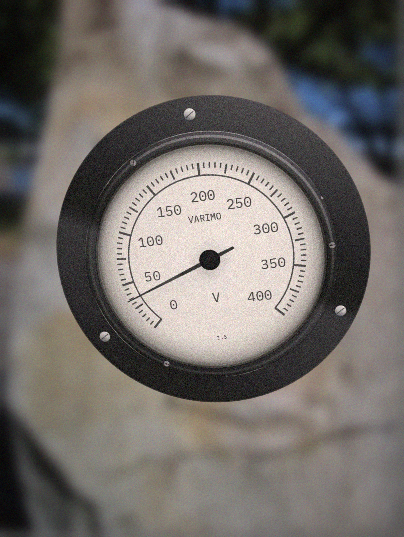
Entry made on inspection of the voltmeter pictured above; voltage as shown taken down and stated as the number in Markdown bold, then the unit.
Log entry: **35** V
